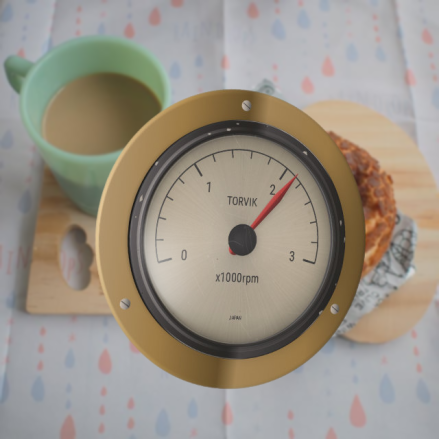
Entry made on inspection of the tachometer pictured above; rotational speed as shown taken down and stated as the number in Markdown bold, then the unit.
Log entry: **2100** rpm
